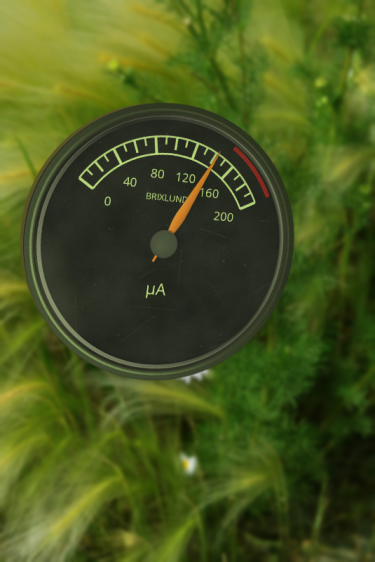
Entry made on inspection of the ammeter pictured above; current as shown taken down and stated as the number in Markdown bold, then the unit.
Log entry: **140** µA
